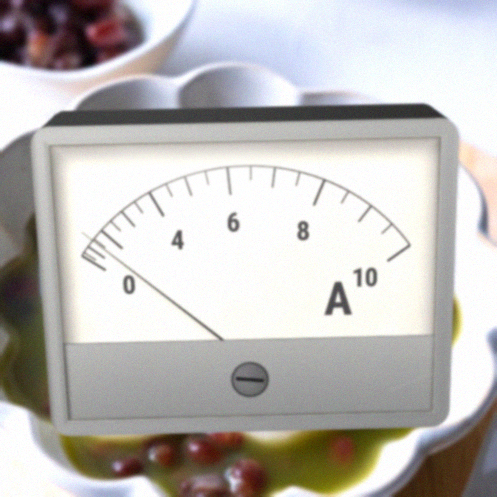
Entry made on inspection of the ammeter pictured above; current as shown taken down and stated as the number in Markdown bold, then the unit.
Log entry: **1.5** A
